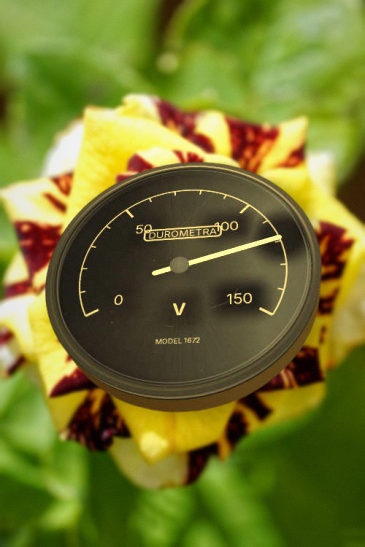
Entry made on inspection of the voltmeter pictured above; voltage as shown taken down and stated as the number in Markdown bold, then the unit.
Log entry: **120** V
